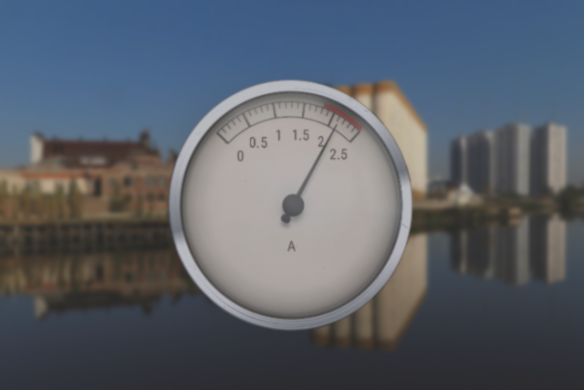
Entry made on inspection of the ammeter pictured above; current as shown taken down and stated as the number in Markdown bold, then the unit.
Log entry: **2.1** A
